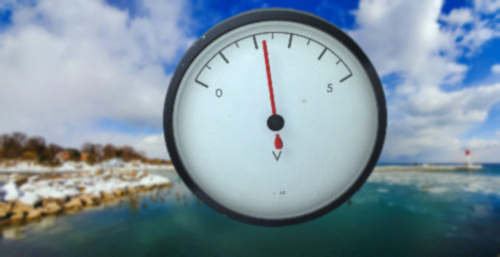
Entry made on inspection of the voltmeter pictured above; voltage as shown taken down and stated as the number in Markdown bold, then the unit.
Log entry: **2.25** V
